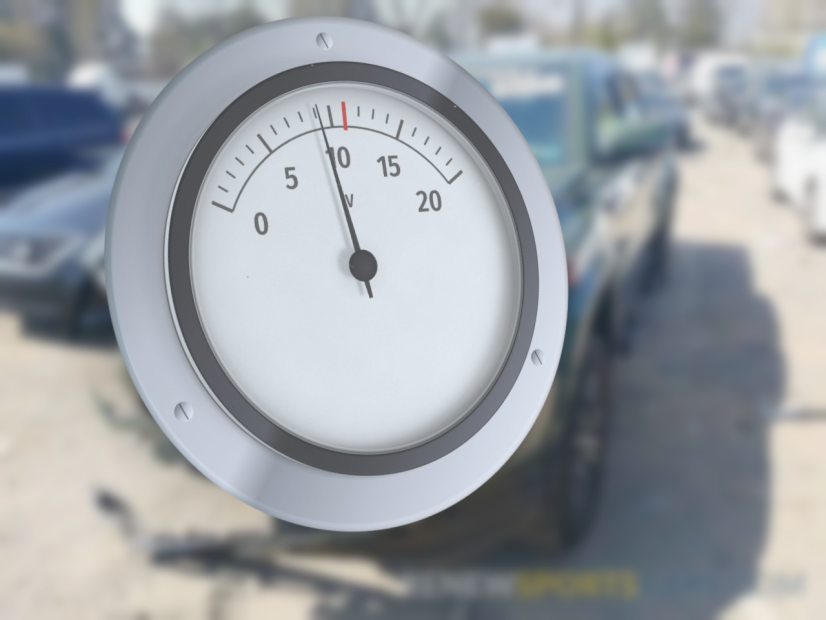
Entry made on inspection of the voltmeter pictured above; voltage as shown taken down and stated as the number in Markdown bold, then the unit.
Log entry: **9** V
